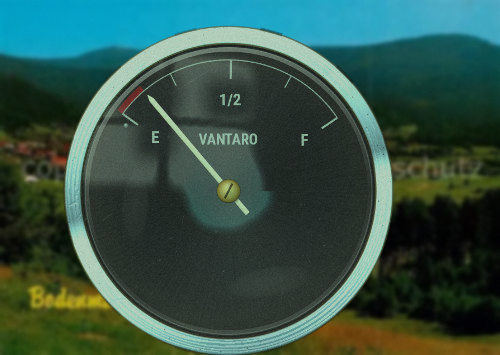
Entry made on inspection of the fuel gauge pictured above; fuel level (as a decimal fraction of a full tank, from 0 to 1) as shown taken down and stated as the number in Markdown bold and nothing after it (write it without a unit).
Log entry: **0.125**
